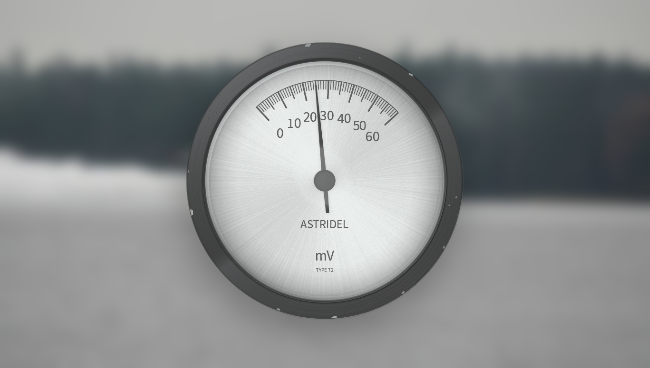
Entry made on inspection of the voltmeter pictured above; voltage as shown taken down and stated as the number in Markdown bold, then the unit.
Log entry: **25** mV
